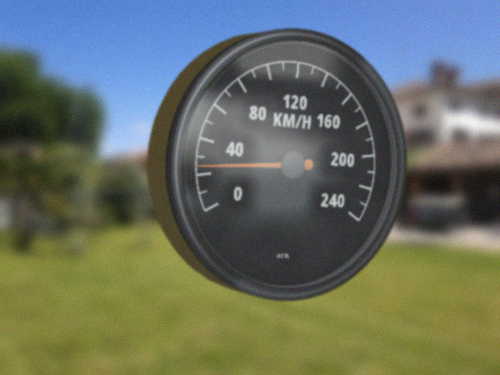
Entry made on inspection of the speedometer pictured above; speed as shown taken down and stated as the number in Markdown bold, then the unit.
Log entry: **25** km/h
